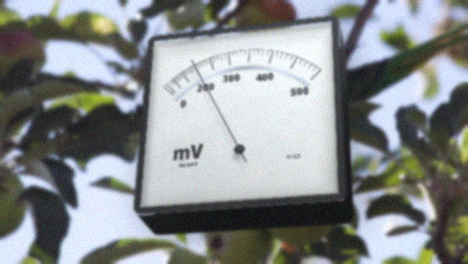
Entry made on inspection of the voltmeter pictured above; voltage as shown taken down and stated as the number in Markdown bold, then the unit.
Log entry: **200** mV
